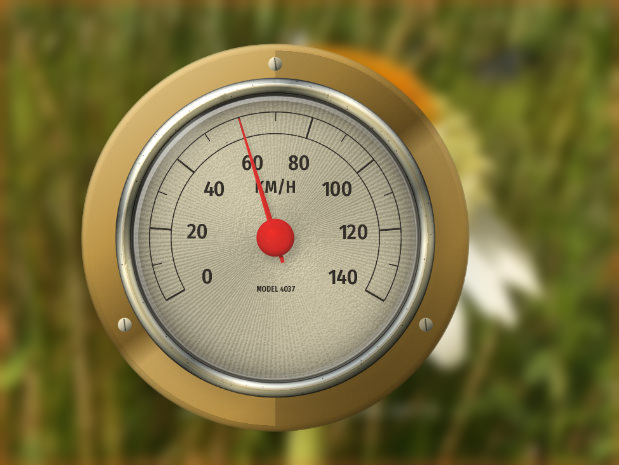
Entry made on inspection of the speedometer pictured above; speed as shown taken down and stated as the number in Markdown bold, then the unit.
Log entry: **60** km/h
